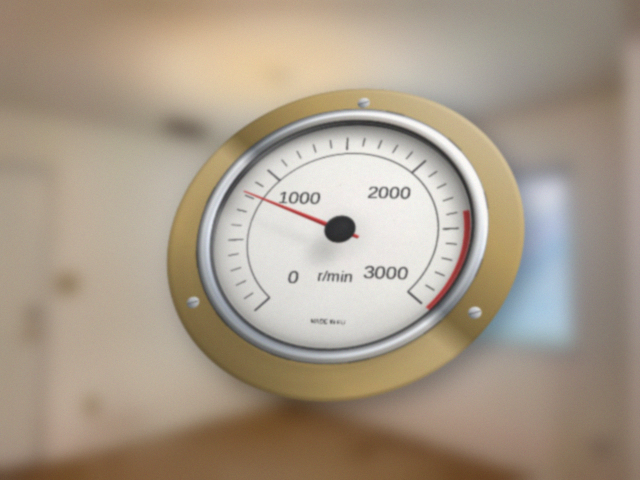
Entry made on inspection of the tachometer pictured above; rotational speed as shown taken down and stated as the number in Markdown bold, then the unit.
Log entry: **800** rpm
